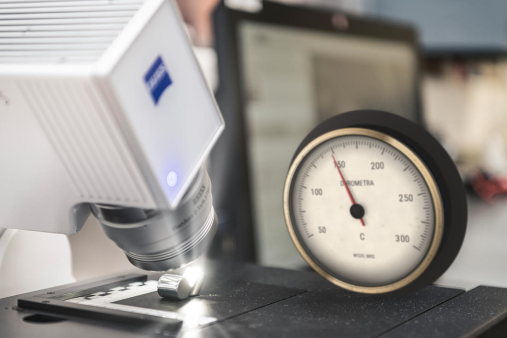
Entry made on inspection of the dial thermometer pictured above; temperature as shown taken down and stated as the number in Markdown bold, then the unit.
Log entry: **150** °C
